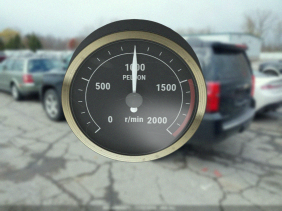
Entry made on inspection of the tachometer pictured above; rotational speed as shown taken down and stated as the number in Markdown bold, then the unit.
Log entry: **1000** rpm
